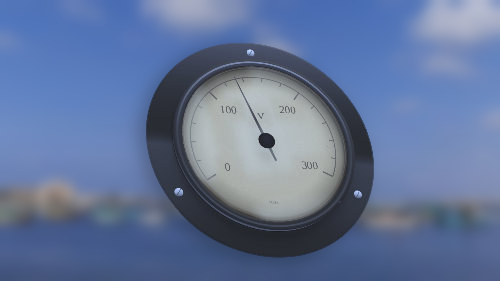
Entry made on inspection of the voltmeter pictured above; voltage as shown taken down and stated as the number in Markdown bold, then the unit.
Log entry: **130** V
